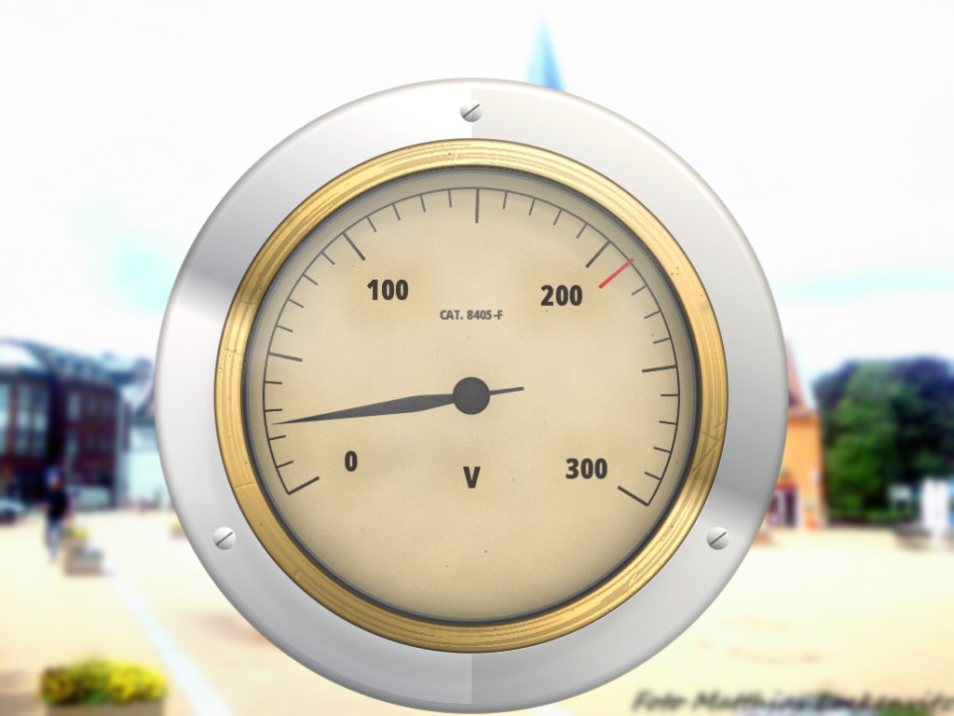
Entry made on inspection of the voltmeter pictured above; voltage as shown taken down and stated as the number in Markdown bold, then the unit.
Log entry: **25** V
